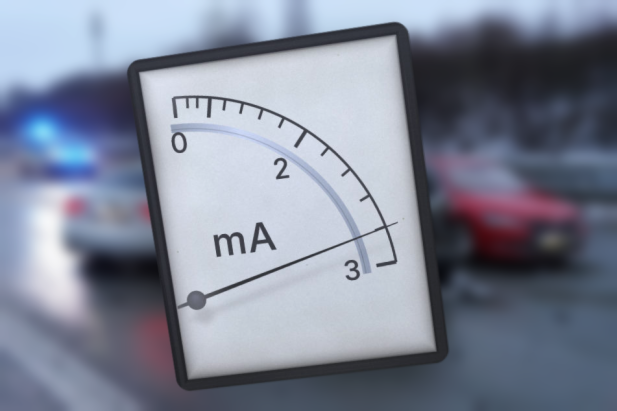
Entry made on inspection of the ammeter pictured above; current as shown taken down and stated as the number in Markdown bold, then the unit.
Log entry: **2.8** mA
